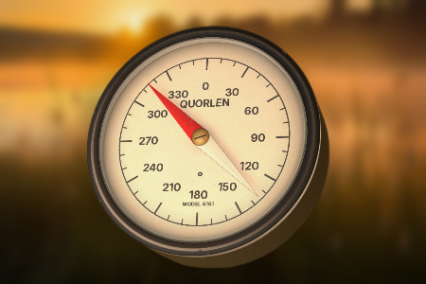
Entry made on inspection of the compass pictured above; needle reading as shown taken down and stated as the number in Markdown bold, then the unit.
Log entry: **315** °
